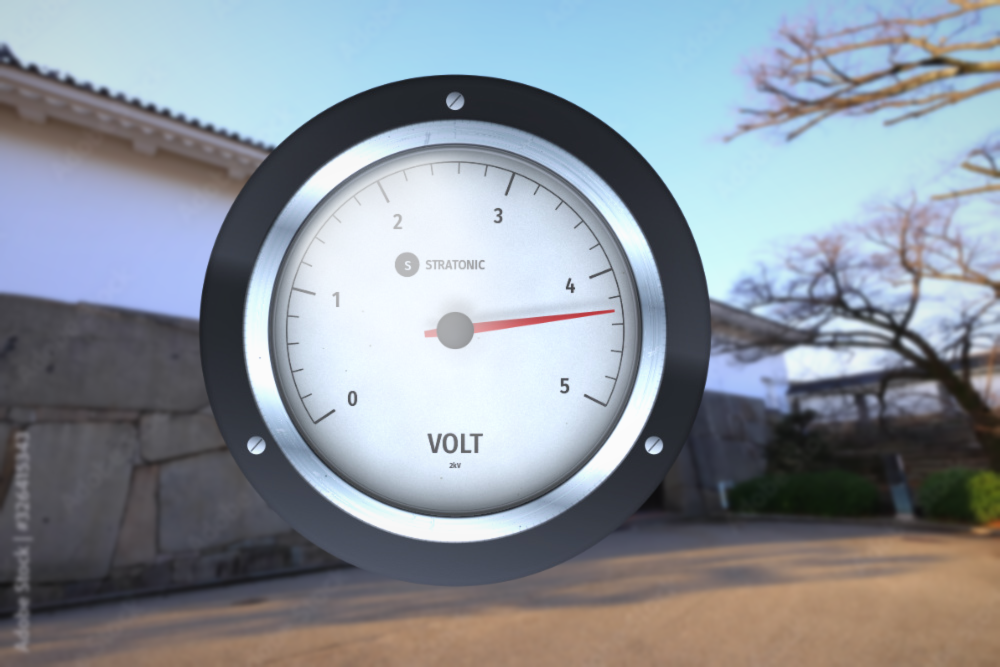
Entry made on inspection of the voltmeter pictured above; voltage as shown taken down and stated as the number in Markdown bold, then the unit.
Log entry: **4.3** V
